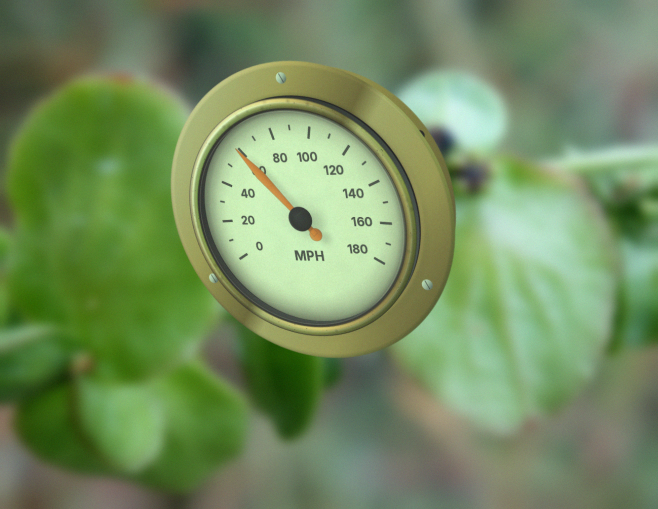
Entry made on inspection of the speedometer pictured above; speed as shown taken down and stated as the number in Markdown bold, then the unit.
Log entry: **60** mph
